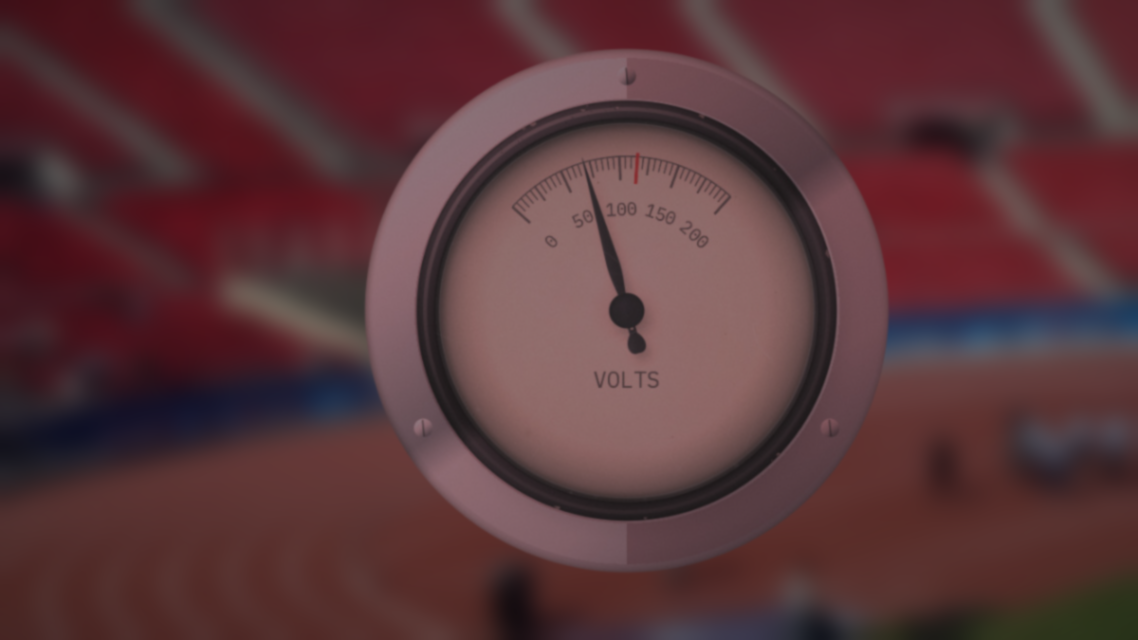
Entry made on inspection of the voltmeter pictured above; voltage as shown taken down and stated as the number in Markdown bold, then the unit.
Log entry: **70** V
